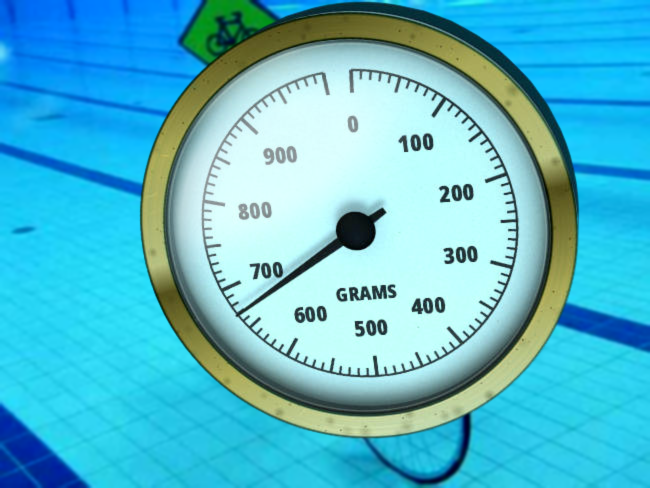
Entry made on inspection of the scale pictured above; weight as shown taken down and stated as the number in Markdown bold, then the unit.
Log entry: **670** g
